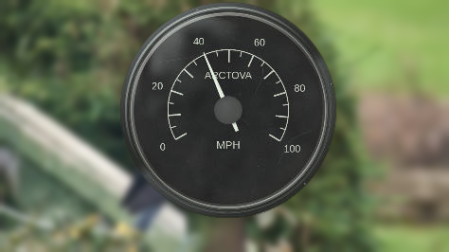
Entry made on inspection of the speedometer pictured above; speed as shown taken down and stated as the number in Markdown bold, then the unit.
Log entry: **40** mph
